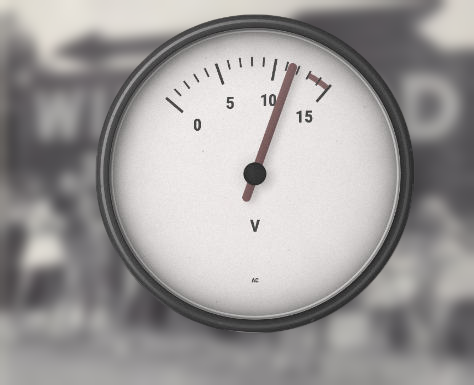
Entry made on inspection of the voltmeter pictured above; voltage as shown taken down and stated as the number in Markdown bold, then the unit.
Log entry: **11.5** V
